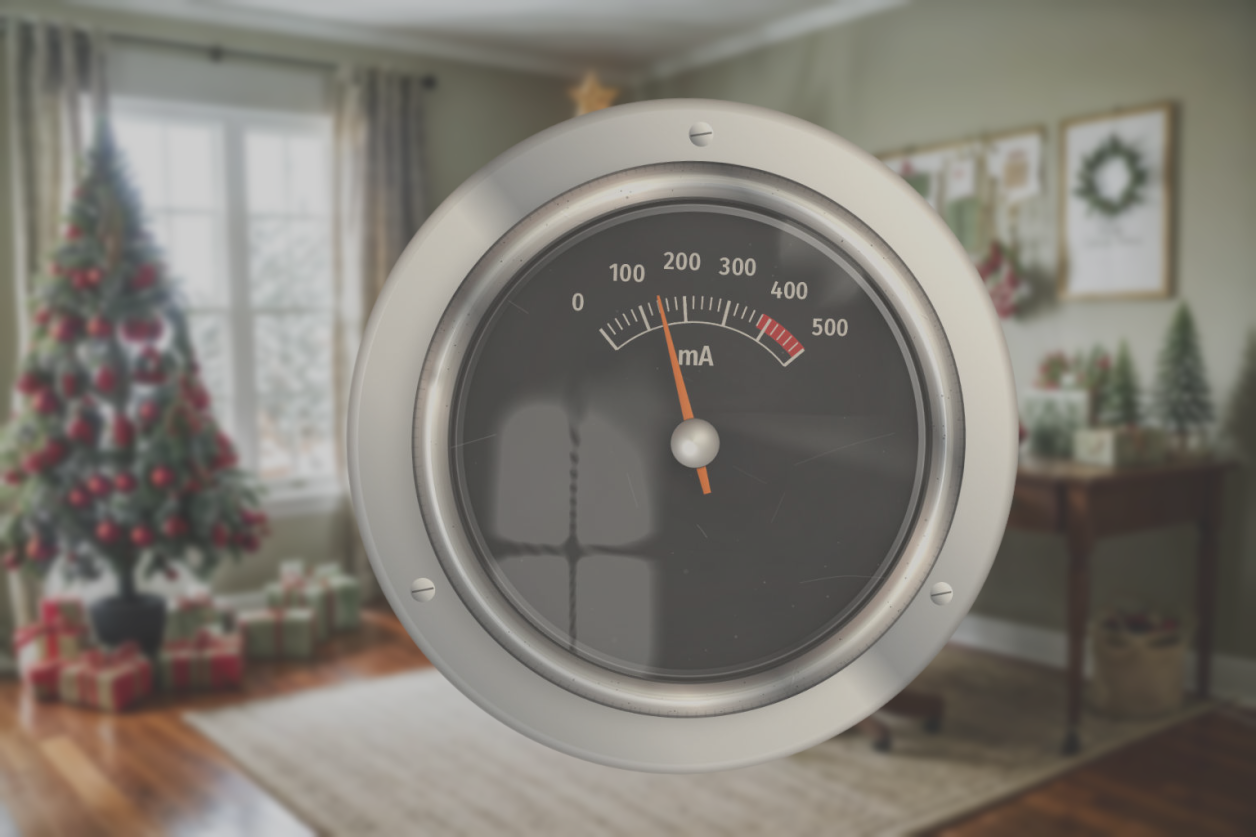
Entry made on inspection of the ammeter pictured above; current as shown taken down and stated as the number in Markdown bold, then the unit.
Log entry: **140** mA
